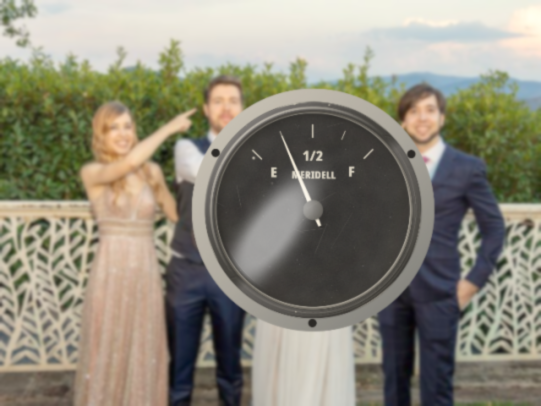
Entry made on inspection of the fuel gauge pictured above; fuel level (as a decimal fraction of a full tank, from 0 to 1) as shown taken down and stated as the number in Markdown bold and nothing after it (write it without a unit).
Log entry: **0.25**
